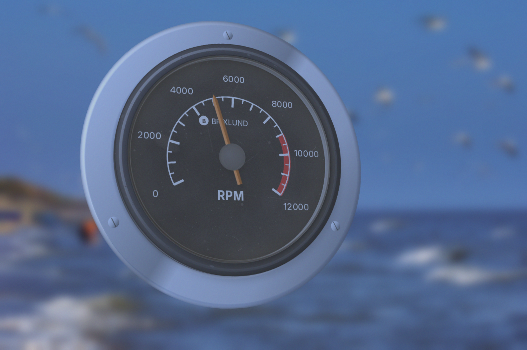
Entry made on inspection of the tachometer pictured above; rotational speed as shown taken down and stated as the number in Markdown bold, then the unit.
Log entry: **5000** rpm
